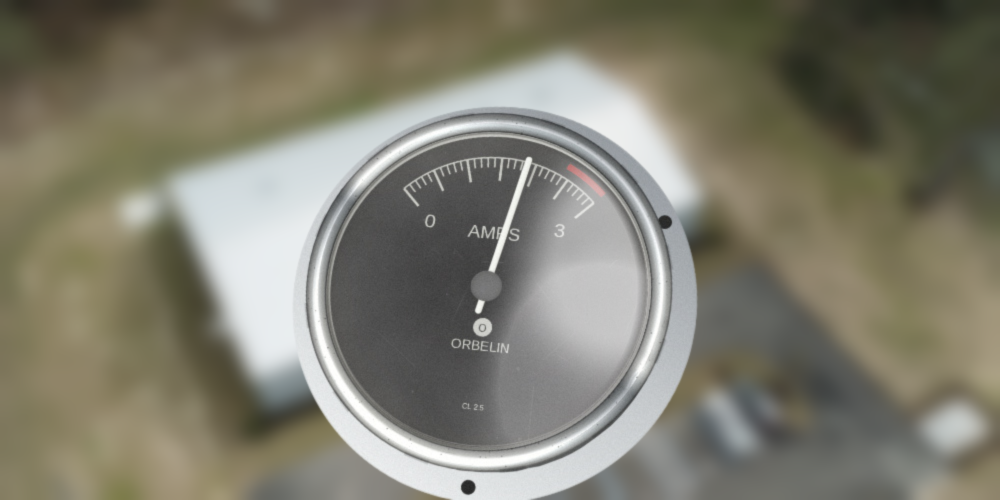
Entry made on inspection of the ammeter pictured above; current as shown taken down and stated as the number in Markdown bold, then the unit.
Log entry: **1.9** A
